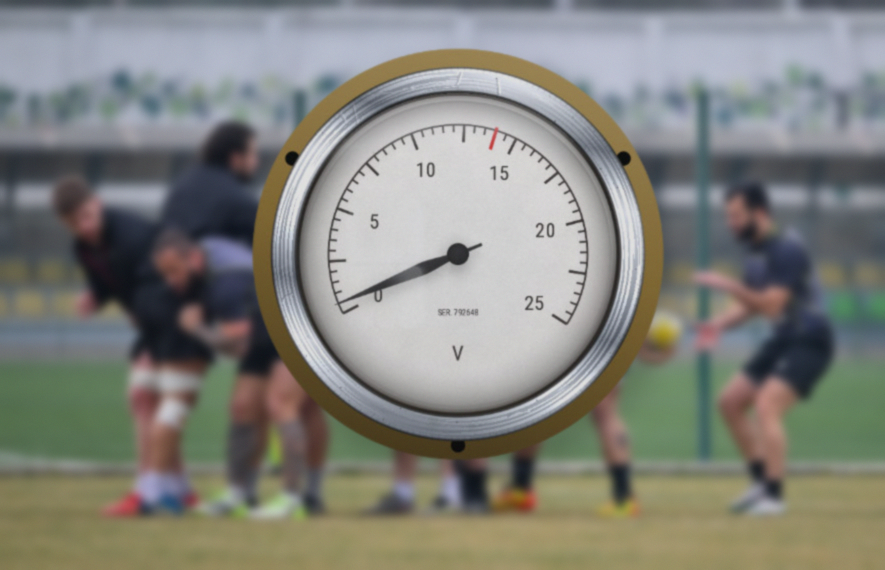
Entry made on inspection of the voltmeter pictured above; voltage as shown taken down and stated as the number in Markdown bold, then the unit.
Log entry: **0.5** V
